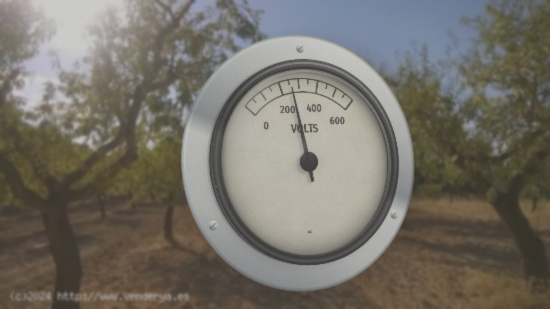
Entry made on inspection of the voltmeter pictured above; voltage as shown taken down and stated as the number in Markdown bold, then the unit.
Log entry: **250** V
